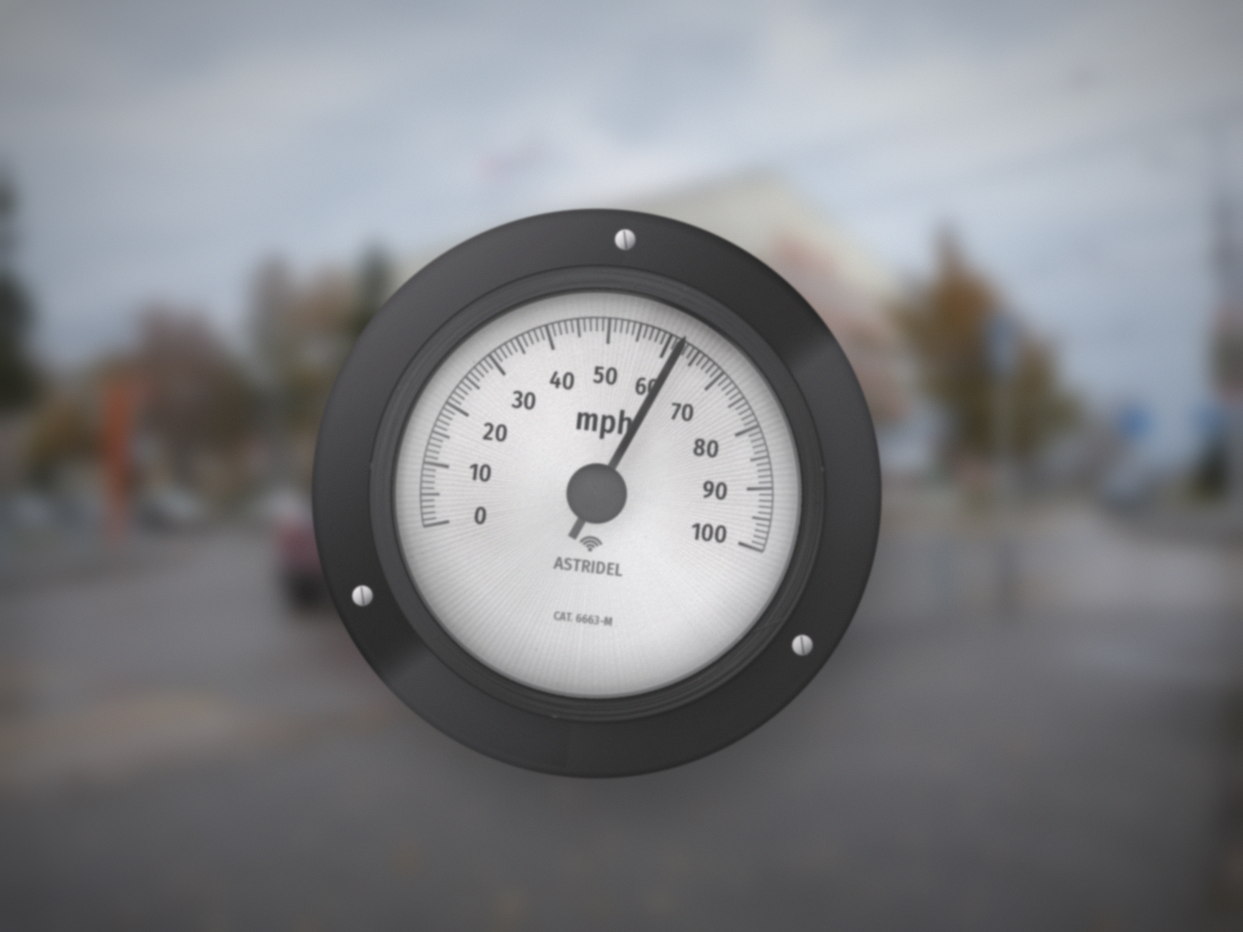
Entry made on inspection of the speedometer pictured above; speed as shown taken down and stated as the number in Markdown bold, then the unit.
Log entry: **62** mph
